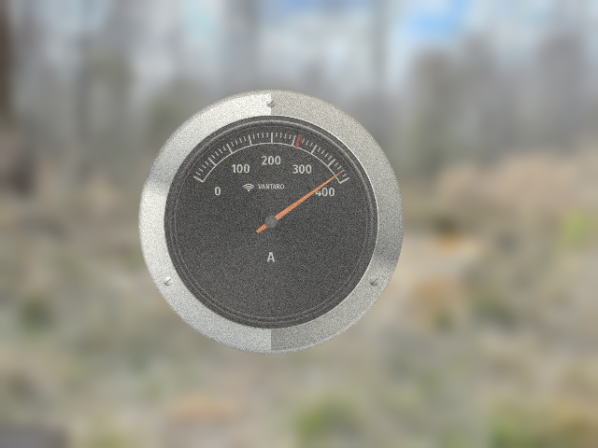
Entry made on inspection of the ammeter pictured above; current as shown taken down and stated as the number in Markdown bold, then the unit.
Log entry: **380** A
